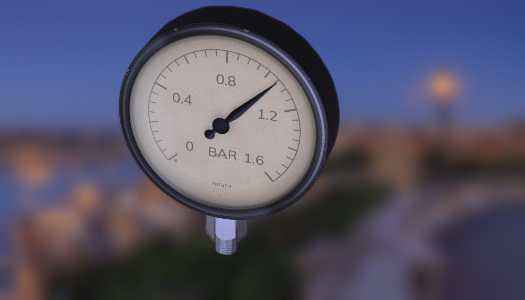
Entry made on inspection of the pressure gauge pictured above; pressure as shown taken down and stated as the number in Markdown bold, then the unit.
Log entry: **1.05** bar
